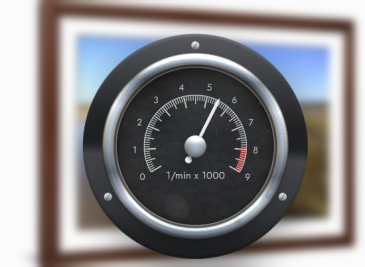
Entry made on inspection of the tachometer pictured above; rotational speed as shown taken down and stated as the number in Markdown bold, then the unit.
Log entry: **5500** rpm
